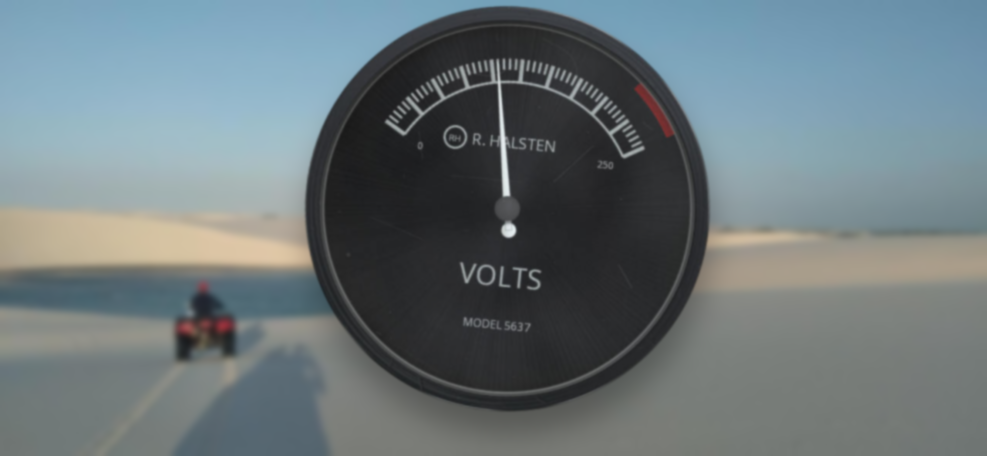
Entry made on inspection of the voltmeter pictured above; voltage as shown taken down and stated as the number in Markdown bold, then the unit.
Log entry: **105** V
